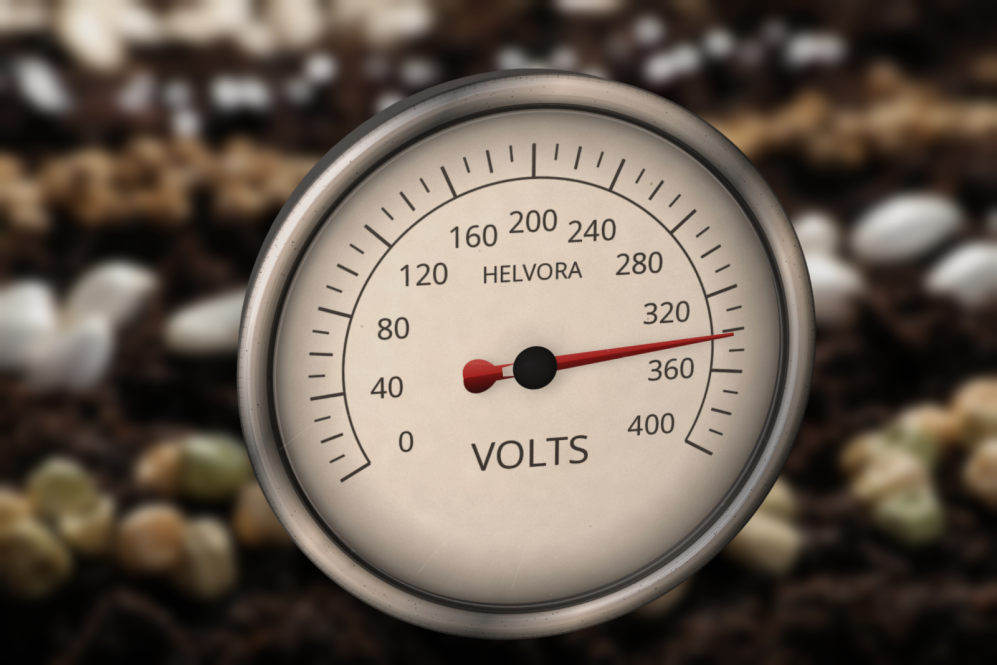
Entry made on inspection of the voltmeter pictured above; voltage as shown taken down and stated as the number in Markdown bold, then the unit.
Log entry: **340** V
